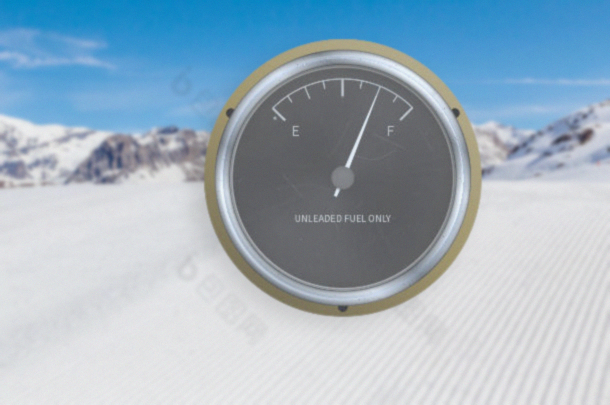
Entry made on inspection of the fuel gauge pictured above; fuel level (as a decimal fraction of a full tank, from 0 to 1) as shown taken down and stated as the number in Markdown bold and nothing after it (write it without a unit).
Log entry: **0.75**
